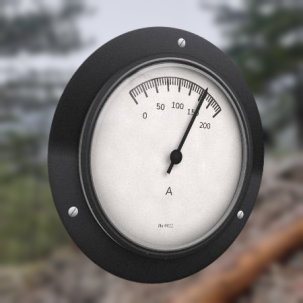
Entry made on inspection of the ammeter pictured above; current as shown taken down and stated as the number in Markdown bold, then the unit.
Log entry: **150** A
